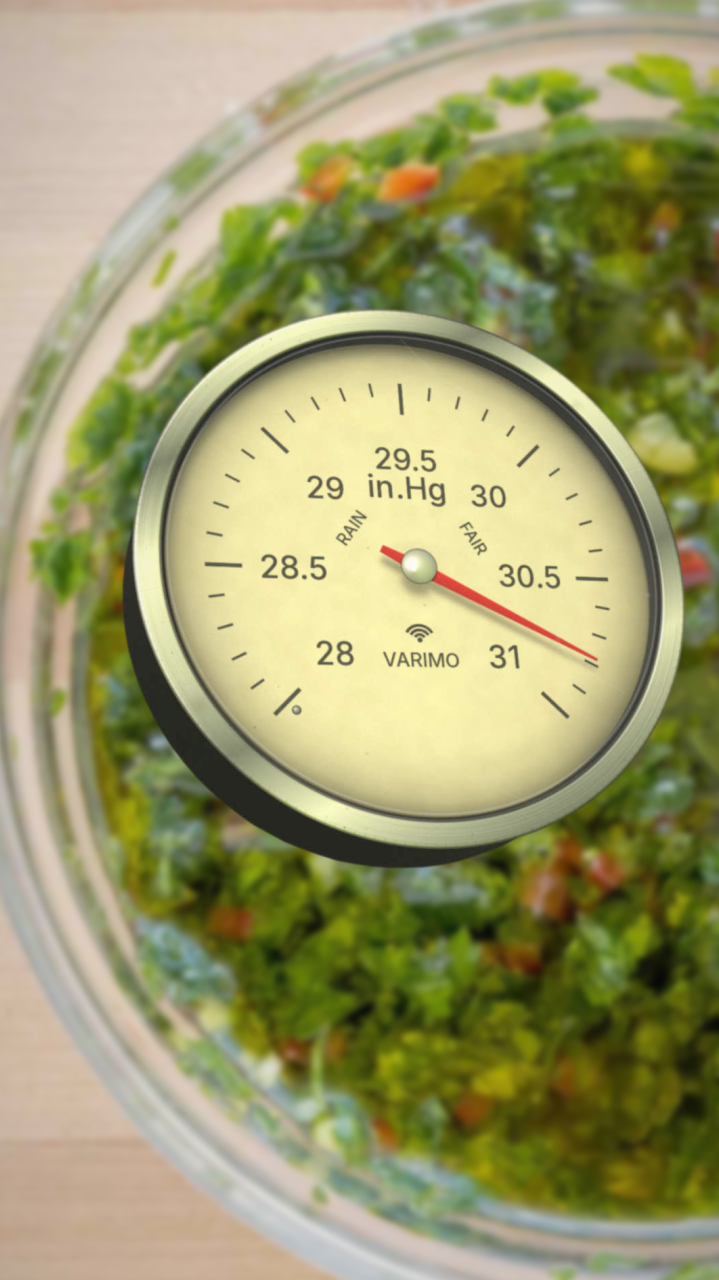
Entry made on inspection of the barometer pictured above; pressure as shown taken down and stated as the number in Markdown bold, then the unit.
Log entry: **30.8** inHg
